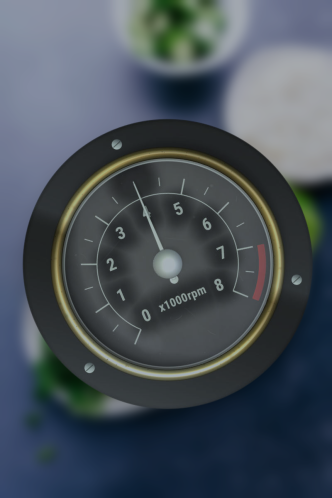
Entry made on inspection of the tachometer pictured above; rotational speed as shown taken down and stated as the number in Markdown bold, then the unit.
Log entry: **4000** rpm
